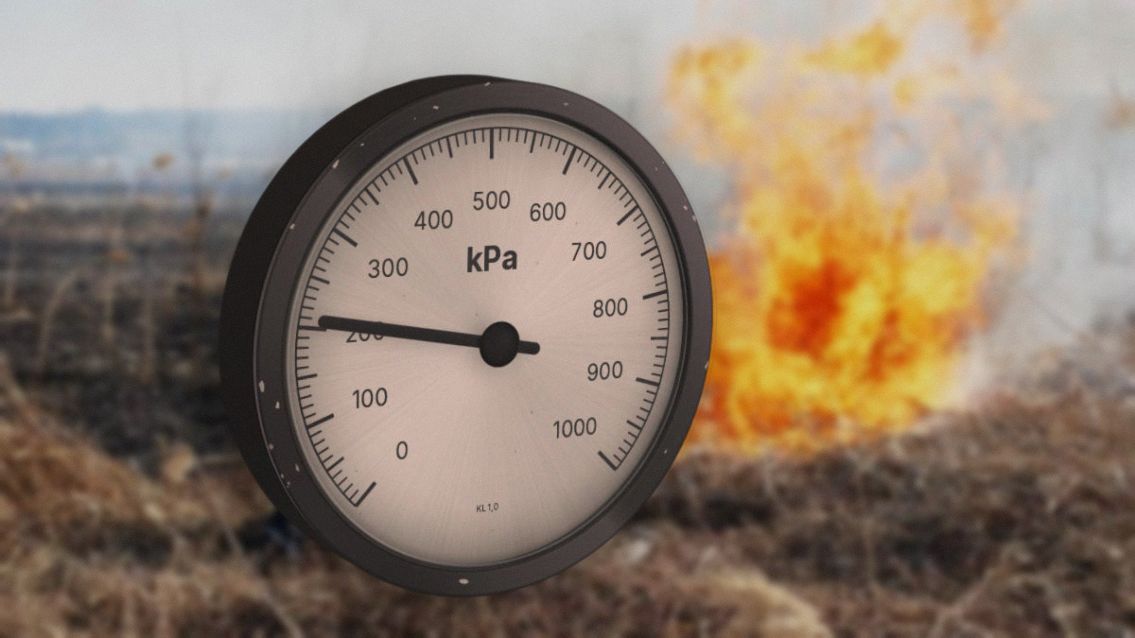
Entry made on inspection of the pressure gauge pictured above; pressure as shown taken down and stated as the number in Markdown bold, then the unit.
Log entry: **210** kPa
